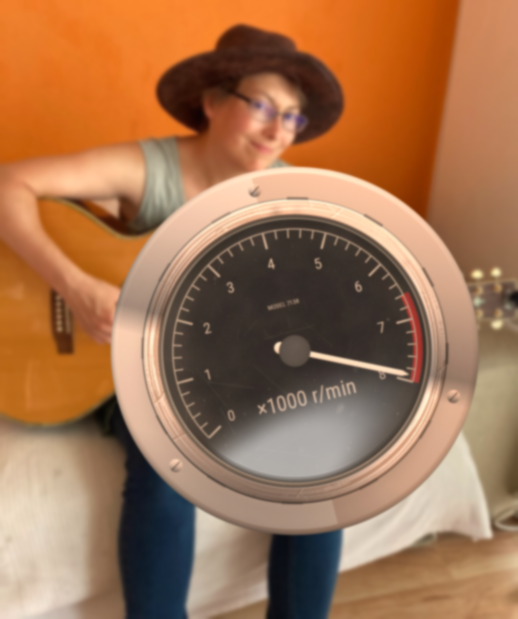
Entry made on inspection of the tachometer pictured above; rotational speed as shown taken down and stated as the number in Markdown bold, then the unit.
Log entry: **7900** rpm
